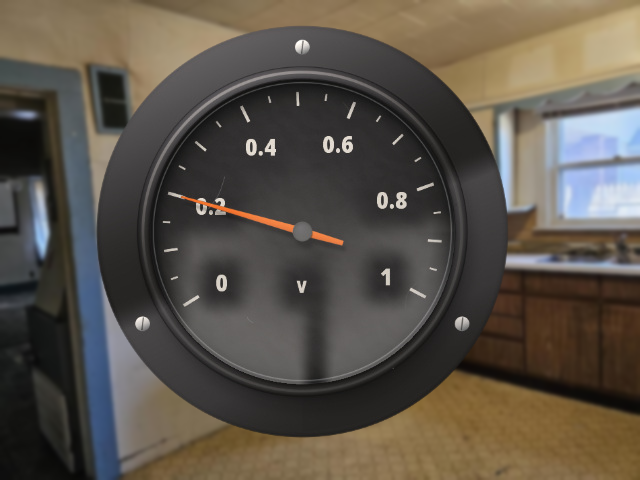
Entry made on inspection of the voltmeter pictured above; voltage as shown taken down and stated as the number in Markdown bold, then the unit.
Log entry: **0.2** V
